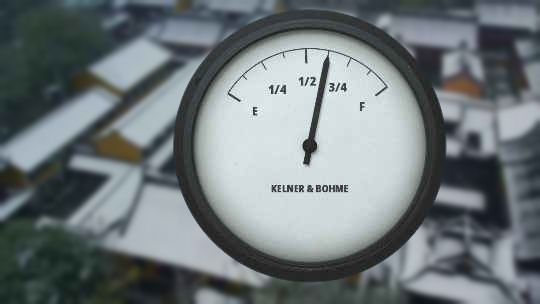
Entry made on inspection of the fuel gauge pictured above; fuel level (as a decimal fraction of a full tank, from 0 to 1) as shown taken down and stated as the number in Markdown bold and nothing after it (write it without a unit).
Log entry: **0.625**
